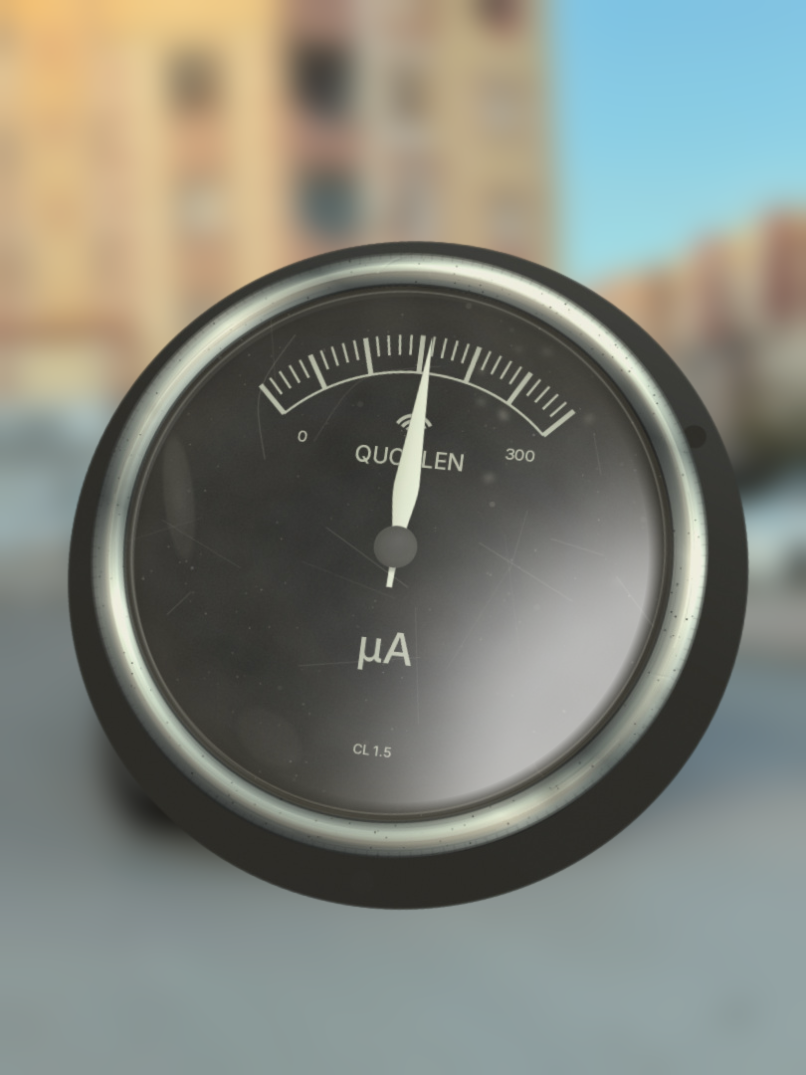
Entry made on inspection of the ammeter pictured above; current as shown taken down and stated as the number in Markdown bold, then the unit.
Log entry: **160** µA
